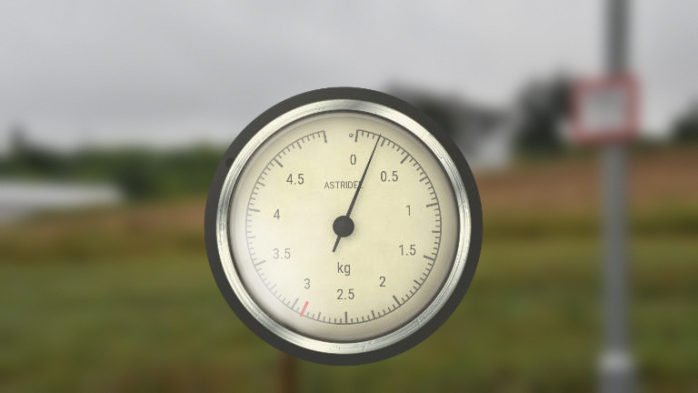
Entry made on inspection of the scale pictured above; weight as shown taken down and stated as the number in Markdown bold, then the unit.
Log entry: **0.2** kg
